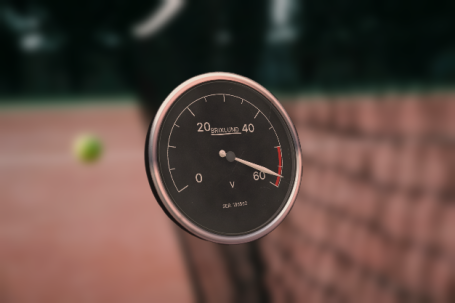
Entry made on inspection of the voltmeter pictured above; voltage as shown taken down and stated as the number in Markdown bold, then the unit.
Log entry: **57.5** V
